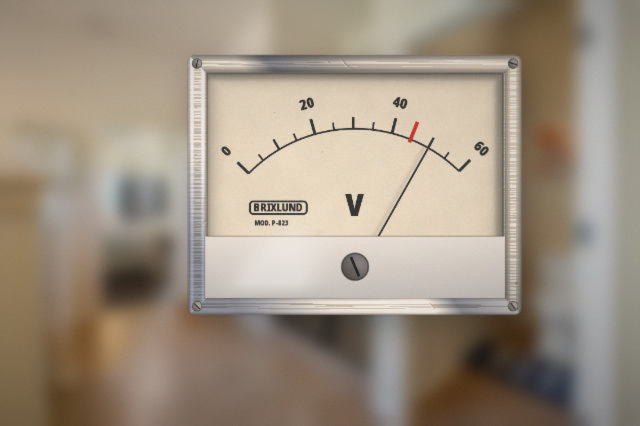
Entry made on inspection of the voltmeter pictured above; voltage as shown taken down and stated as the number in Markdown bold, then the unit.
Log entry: **50** V
